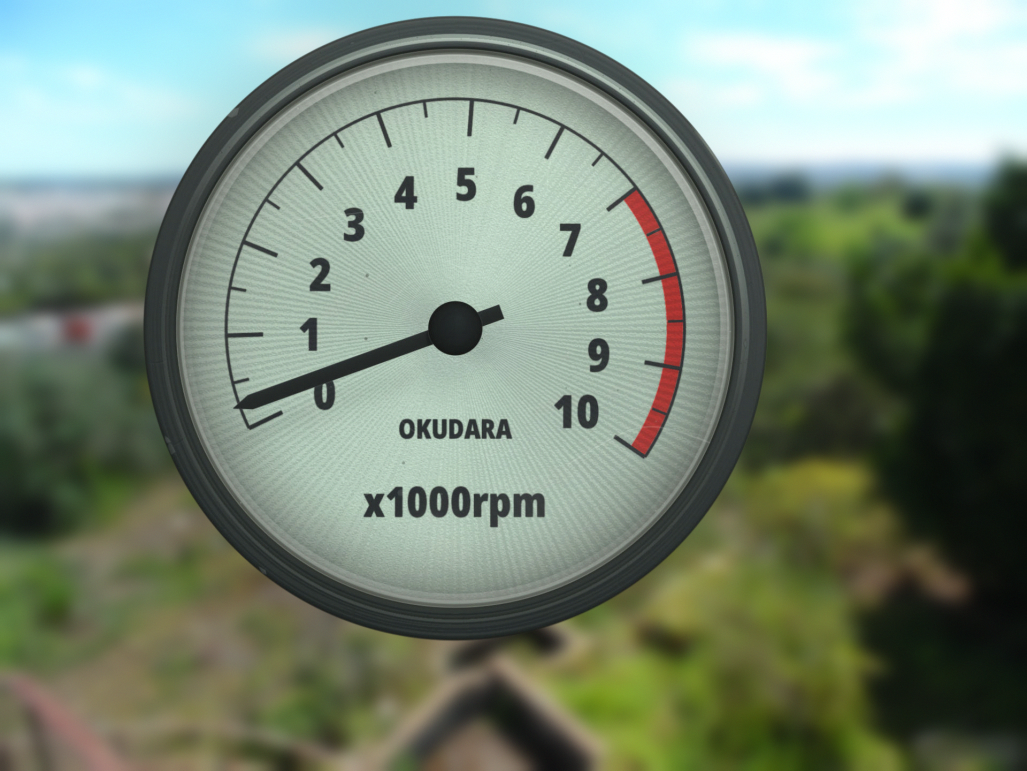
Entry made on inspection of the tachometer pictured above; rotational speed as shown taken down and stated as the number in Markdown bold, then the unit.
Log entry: **250** rpm
